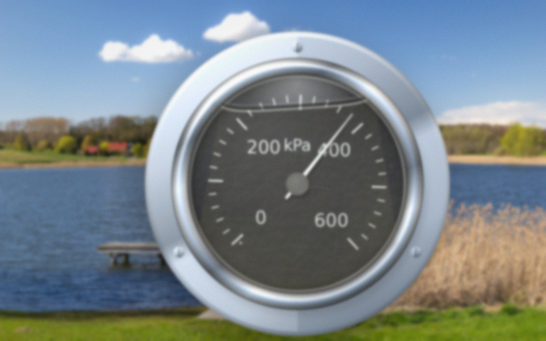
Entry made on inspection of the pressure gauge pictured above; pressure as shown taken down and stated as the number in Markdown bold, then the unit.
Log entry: **380** kPa
